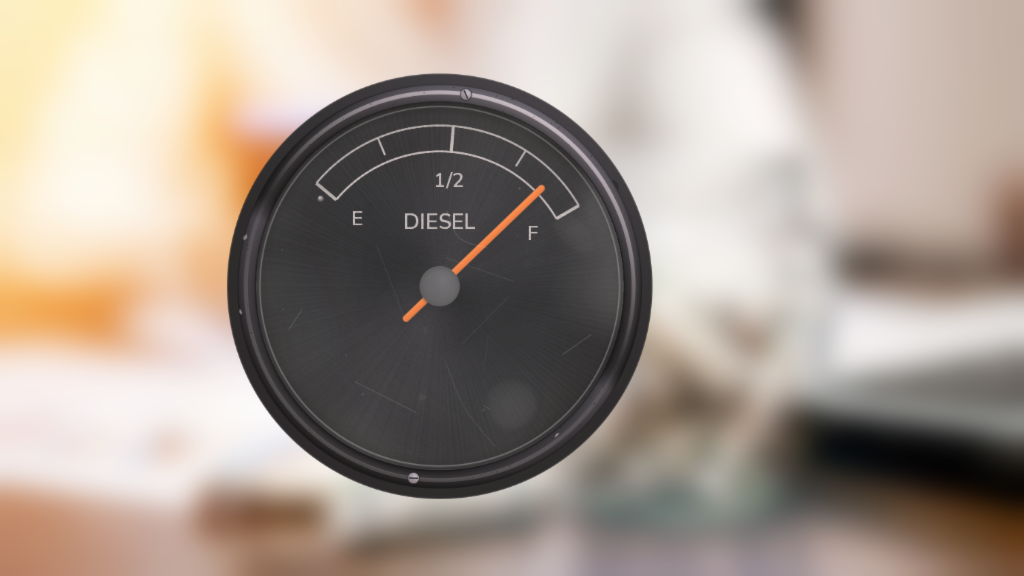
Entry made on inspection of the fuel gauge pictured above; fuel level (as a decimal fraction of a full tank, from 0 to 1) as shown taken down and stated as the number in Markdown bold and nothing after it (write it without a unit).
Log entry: **0.875**
